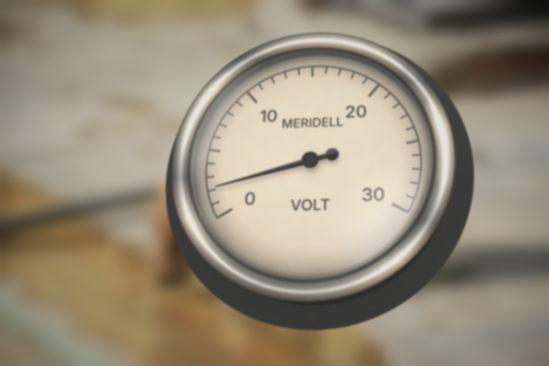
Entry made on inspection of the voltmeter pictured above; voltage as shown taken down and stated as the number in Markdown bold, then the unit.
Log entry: **2** V
